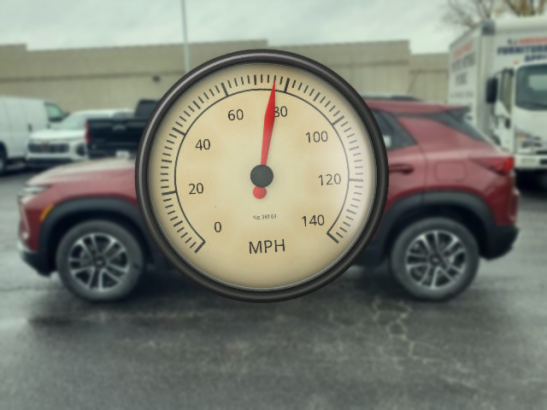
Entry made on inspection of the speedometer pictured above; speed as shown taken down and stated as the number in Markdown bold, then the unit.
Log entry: **76** mph
